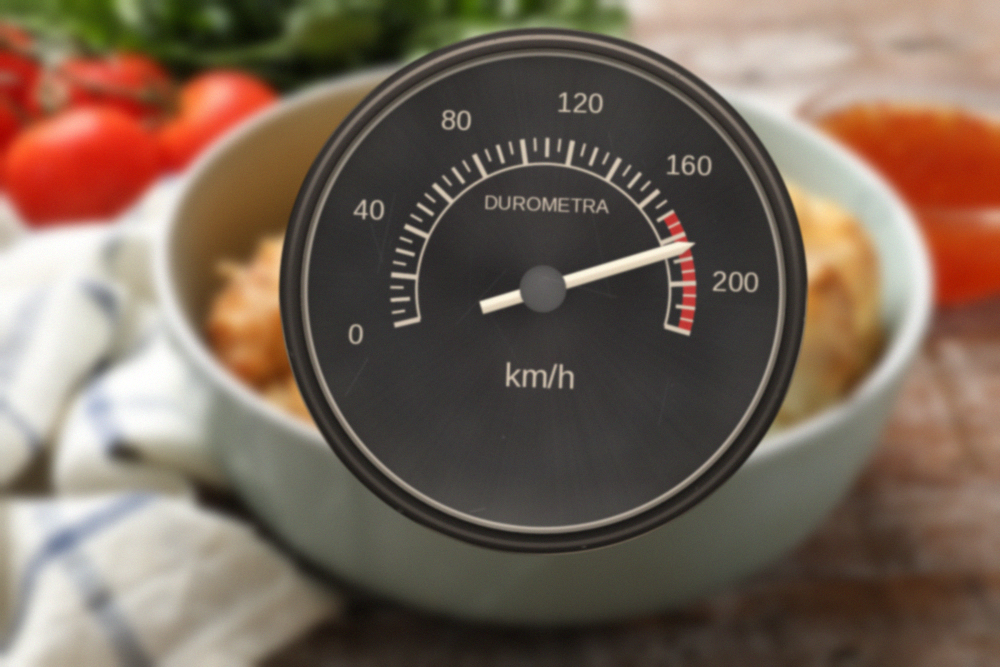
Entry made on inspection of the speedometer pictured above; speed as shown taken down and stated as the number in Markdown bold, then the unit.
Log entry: **185** km/h
